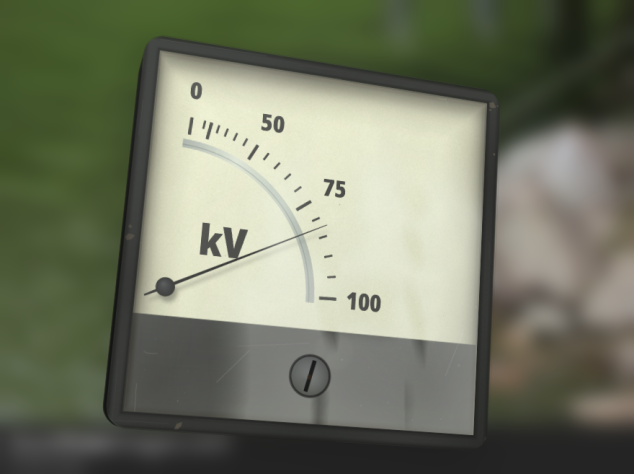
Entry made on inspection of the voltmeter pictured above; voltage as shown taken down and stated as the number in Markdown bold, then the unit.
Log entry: **82.5** kV
